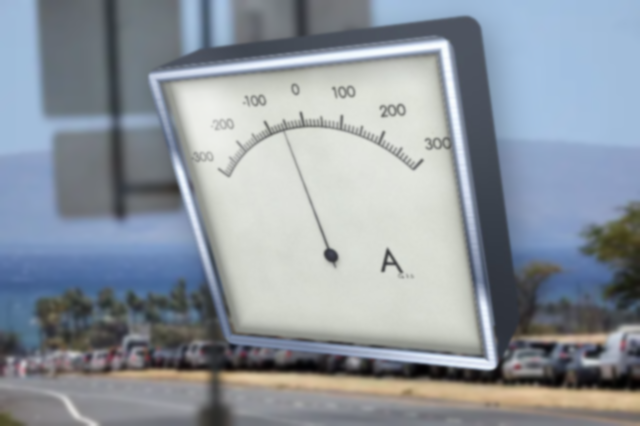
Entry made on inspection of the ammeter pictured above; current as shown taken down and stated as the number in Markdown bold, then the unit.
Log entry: **-50** A
